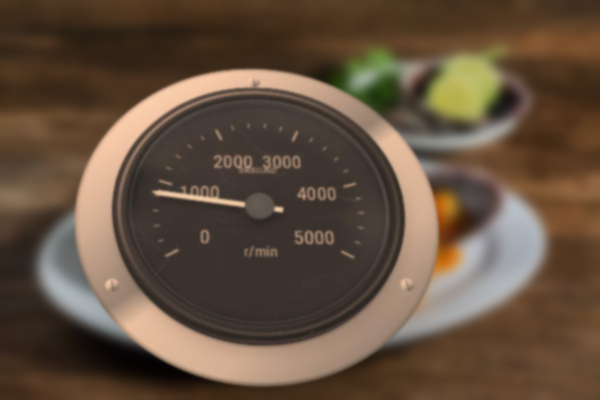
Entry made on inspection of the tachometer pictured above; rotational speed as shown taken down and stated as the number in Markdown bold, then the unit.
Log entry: **800** rpm
